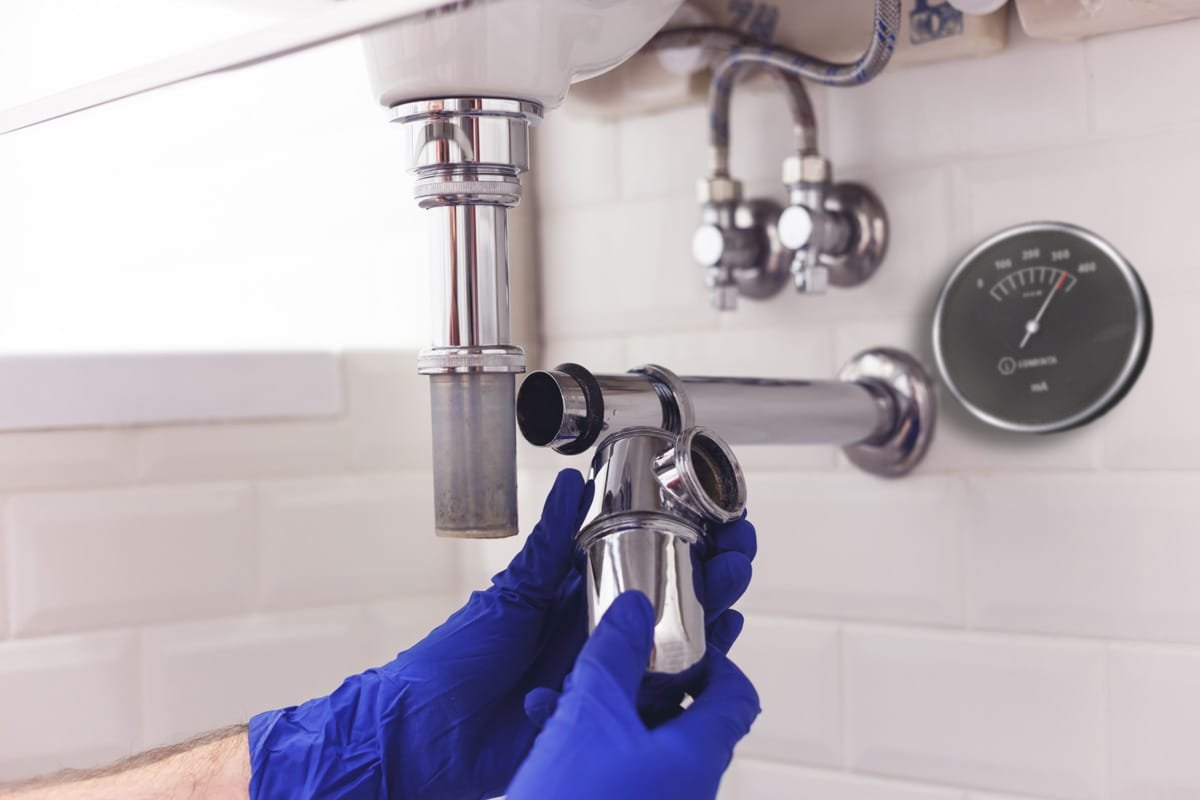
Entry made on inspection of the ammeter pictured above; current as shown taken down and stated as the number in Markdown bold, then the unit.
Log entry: **350** mA
